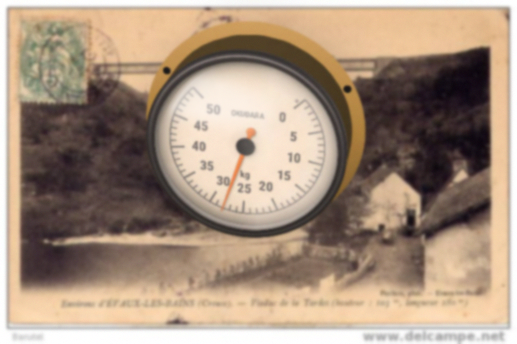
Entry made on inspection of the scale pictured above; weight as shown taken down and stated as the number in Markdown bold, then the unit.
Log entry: **28** kg
